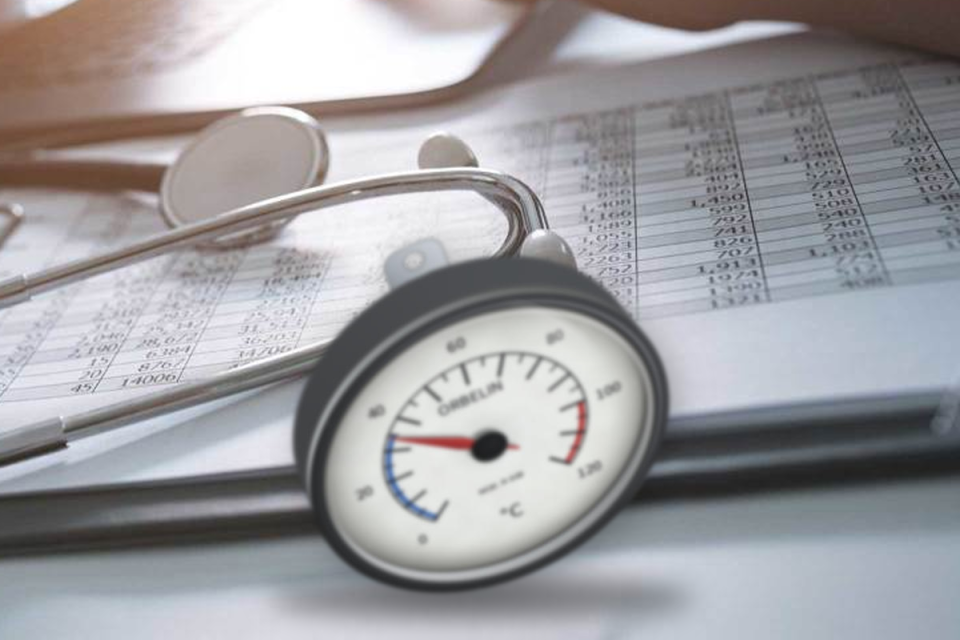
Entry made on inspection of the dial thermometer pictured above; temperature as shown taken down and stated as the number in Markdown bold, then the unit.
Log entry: **35** °C
